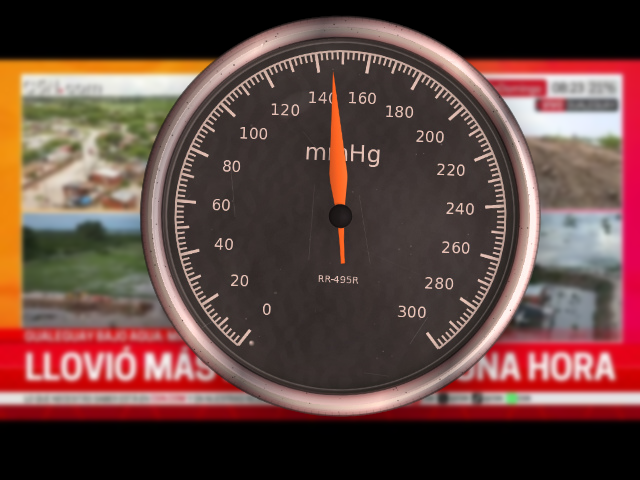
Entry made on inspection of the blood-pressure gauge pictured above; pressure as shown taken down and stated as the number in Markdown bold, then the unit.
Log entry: **146** mmHg
